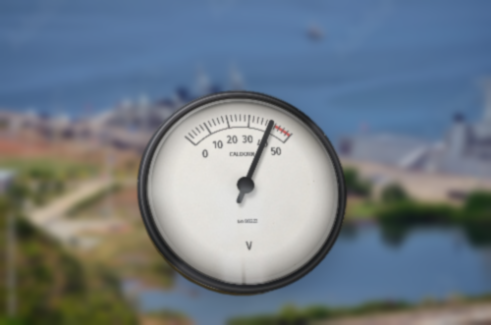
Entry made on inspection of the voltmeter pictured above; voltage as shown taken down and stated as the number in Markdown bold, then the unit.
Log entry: **40** V
